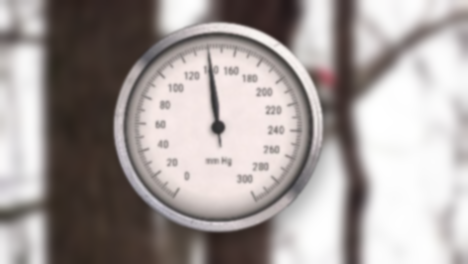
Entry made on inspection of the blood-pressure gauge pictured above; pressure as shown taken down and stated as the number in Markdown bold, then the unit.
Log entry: **140** mmHg
